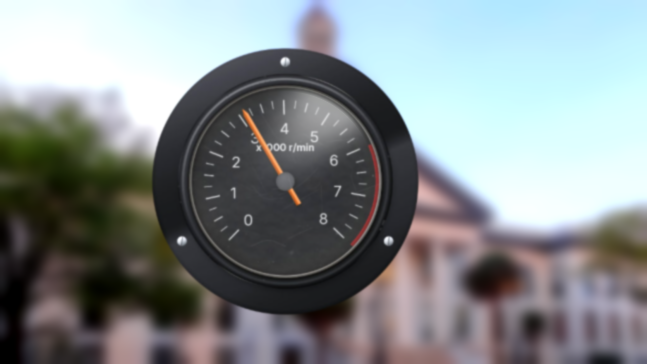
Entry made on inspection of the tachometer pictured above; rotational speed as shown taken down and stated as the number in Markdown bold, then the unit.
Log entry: **3125** rpm
